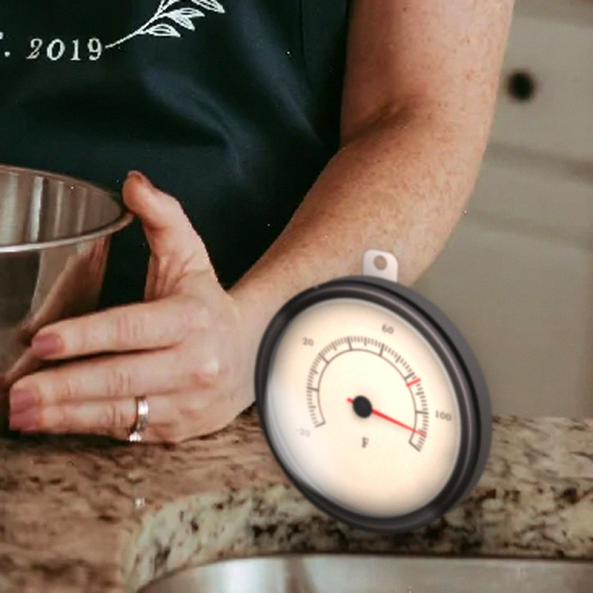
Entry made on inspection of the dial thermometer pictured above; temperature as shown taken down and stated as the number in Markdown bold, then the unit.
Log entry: **110** °F
